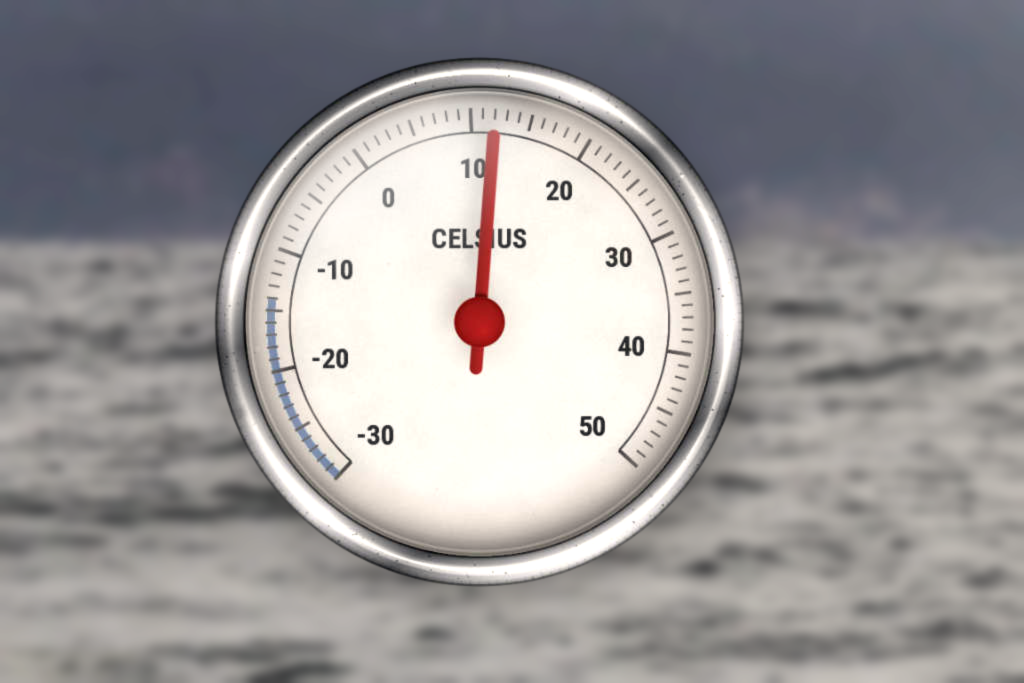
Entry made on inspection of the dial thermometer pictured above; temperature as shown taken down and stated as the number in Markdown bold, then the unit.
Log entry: **12** °C
